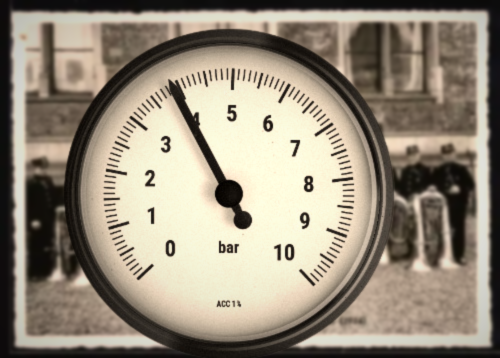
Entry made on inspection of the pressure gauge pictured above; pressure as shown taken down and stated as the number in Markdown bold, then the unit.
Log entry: **3.9** bar
